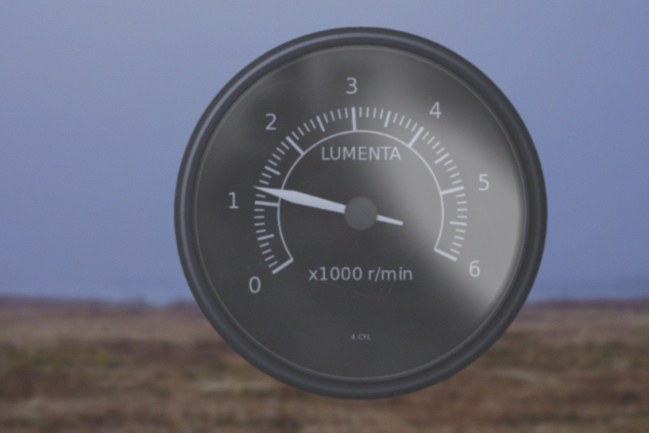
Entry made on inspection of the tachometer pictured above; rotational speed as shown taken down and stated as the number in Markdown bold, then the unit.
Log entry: **1200** rpm
